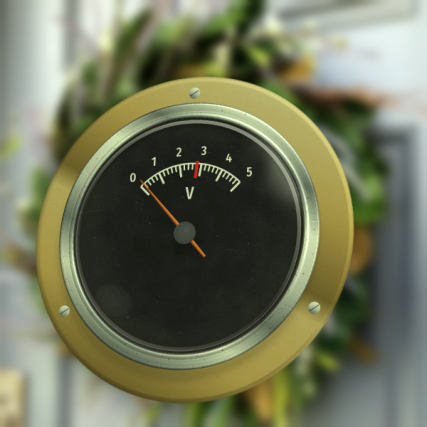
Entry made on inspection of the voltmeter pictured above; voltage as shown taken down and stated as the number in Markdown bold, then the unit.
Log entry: **0.2** V
